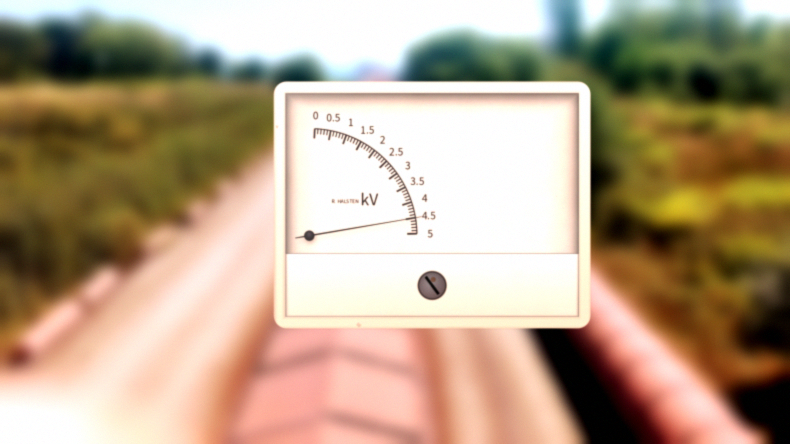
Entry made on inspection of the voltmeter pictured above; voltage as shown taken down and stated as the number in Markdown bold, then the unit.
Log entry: **4.5** kV
